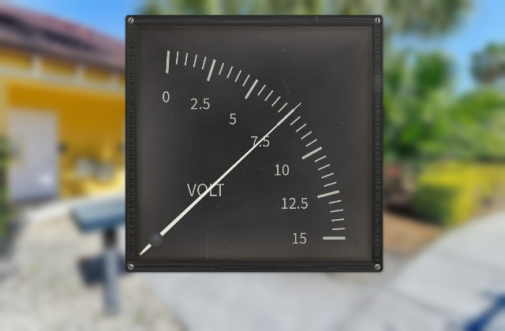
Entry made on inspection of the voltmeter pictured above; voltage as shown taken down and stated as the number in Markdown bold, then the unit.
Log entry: **7.5** V
